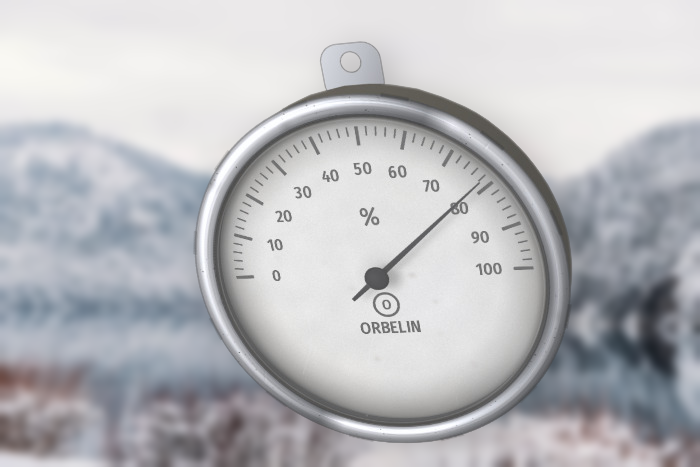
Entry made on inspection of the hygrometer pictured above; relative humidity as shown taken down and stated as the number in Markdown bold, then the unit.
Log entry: **78** %
